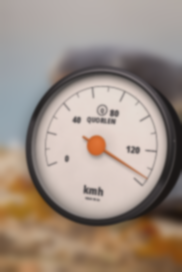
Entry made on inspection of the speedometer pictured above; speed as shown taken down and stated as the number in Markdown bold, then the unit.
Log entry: **135** km/h
